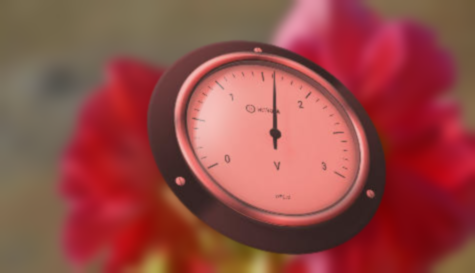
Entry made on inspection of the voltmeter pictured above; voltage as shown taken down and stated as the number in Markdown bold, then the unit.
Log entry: **1.6** V
